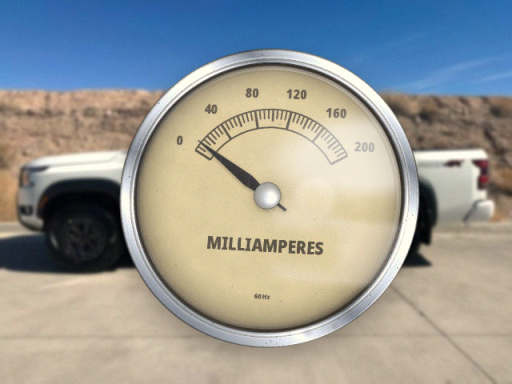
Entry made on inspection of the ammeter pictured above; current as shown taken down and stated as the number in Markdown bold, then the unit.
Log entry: **10** mA
